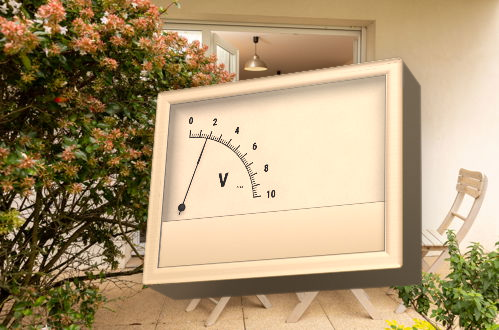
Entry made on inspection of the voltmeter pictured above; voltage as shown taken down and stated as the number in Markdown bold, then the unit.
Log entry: **2** V
